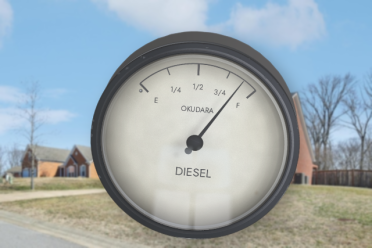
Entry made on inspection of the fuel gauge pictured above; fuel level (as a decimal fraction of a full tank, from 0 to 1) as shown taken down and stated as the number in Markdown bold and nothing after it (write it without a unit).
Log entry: **0.875**
